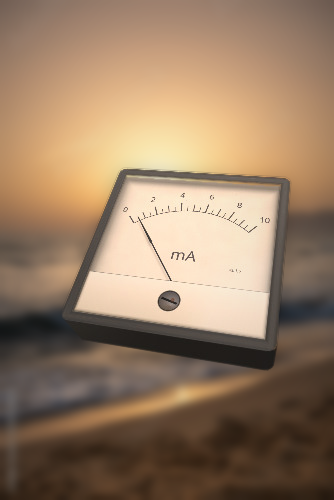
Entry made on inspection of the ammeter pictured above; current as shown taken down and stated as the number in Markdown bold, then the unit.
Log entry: **0.5** mA
